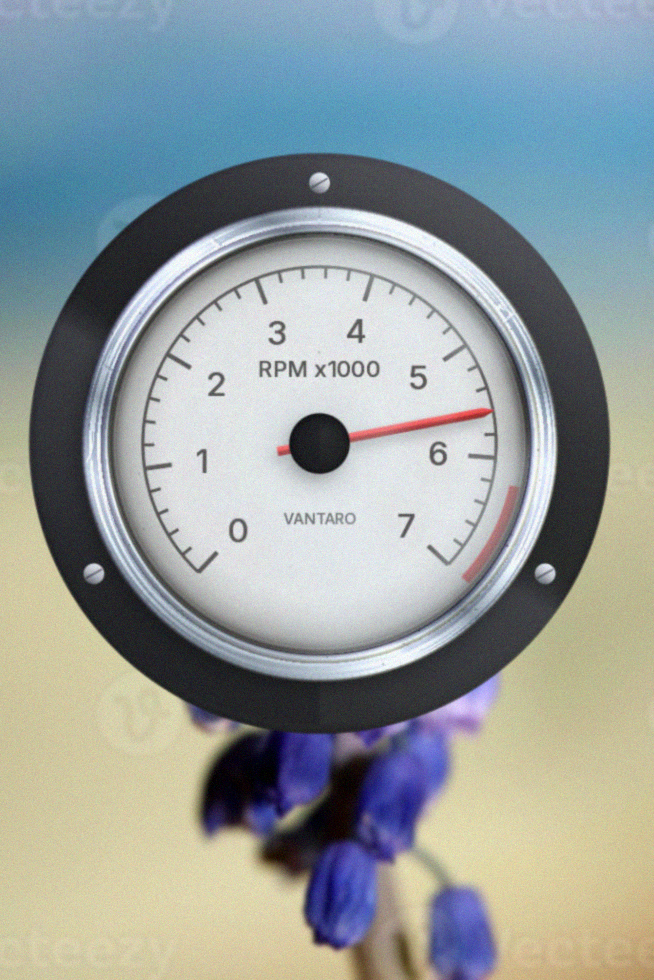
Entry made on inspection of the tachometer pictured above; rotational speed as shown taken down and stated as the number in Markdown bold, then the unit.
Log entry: **5600** rpm
